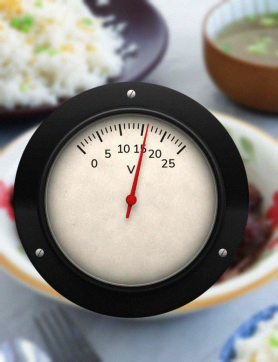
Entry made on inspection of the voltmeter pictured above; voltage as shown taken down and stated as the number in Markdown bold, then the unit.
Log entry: **16** V
